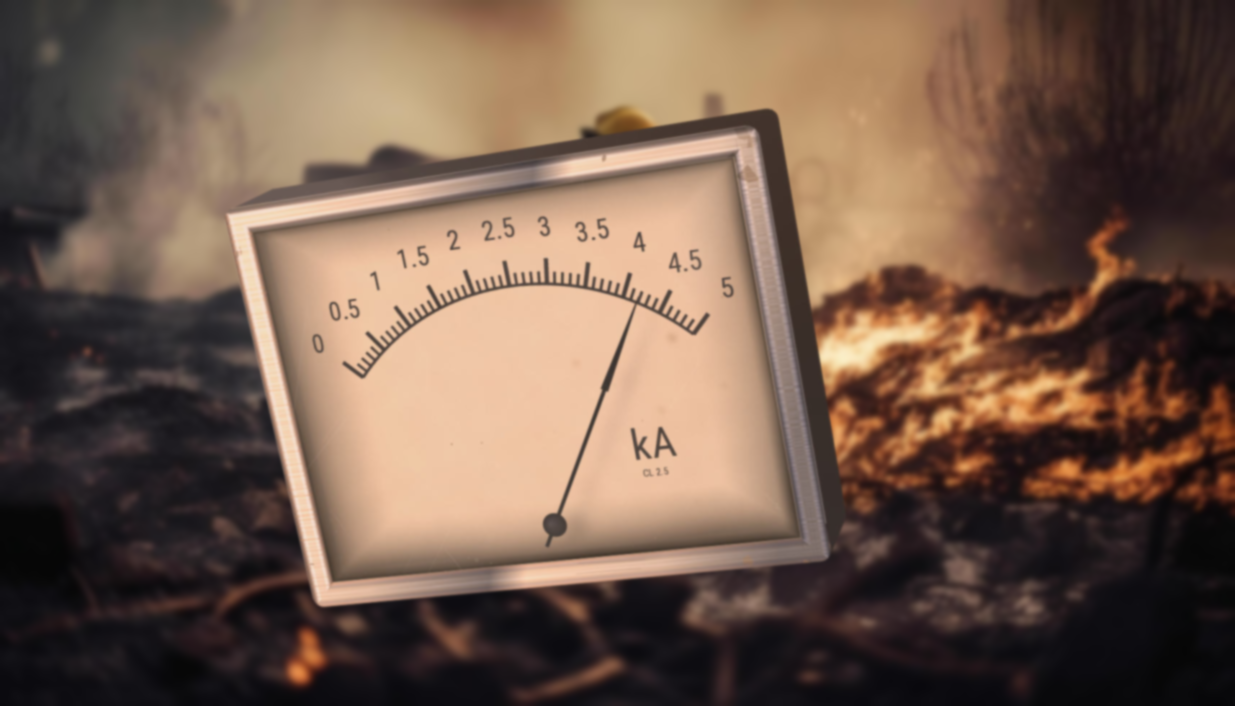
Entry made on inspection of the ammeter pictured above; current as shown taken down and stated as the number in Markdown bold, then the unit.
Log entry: **4.2** kA
